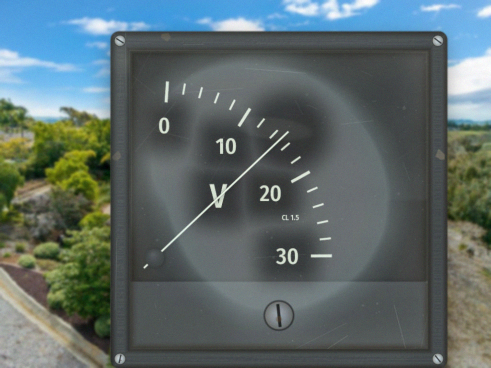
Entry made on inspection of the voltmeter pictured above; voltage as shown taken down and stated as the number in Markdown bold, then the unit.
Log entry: **15** V
